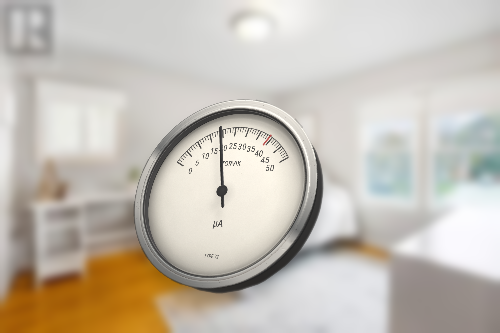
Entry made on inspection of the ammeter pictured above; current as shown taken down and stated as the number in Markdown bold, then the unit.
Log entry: **20** µA
